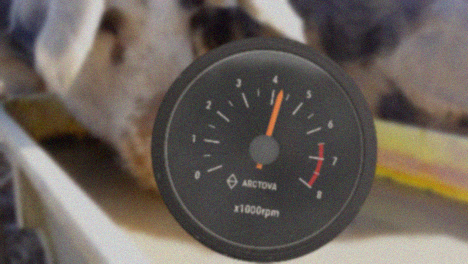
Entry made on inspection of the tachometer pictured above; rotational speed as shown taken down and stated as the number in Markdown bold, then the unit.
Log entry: **4250** rpm
